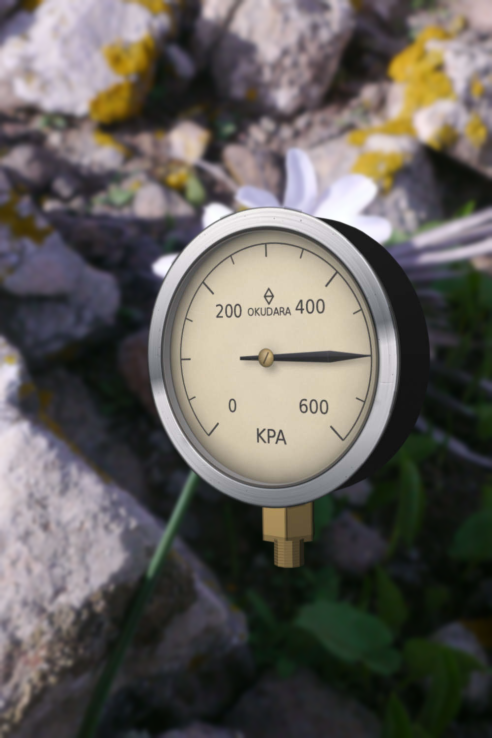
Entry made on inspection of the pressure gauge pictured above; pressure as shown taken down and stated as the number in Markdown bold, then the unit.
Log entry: **500** kPa
